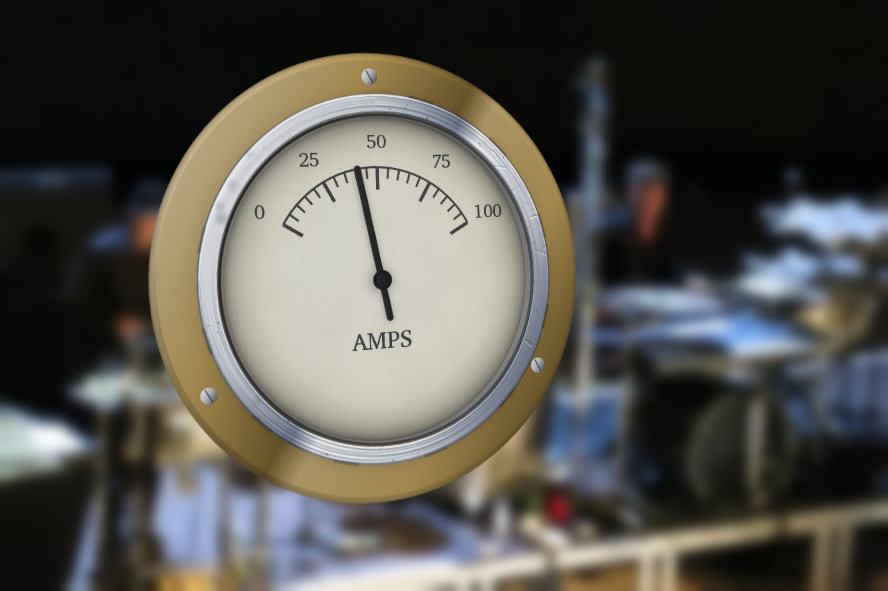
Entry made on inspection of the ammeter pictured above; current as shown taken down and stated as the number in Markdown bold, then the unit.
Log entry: **40** A
